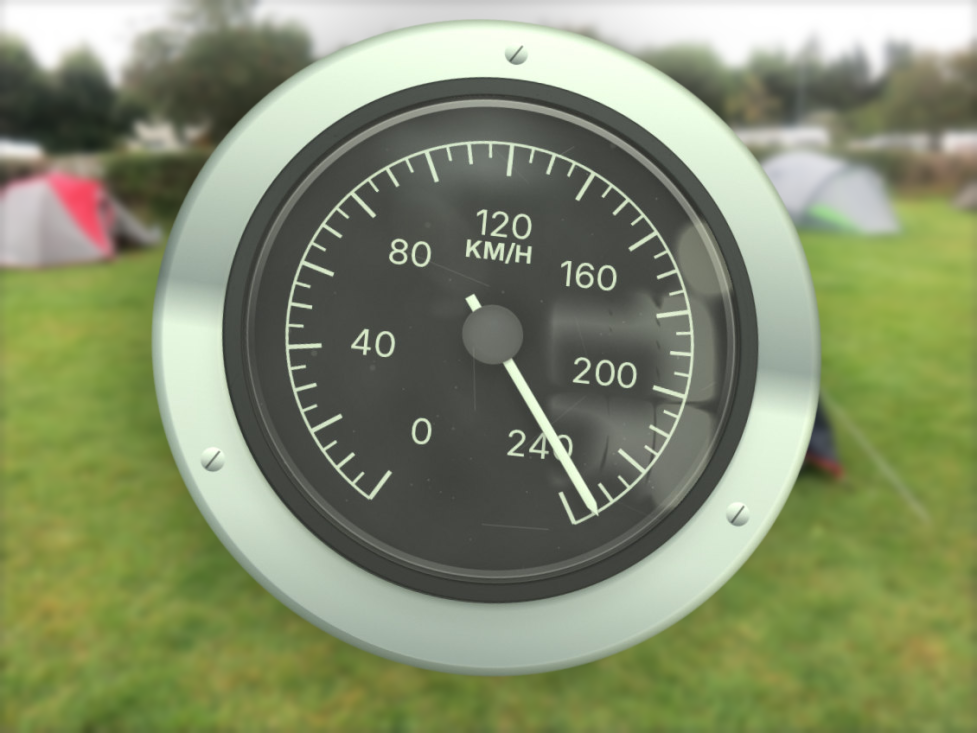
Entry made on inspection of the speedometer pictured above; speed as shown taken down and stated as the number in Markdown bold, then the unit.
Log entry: **235** km/h
